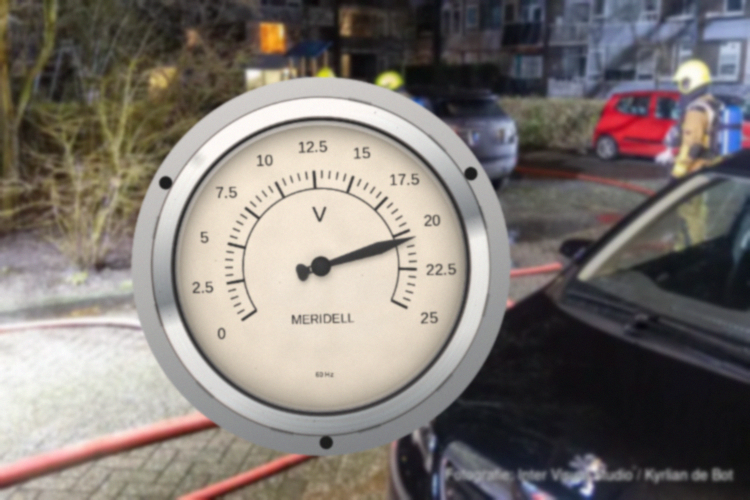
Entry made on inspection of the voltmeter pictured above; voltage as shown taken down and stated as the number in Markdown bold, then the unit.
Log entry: **20.5** V
